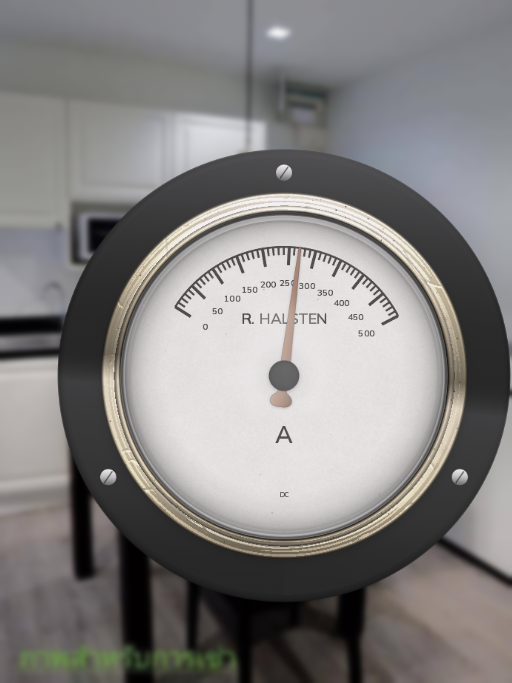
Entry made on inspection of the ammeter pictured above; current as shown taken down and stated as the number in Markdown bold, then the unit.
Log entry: **270** A
